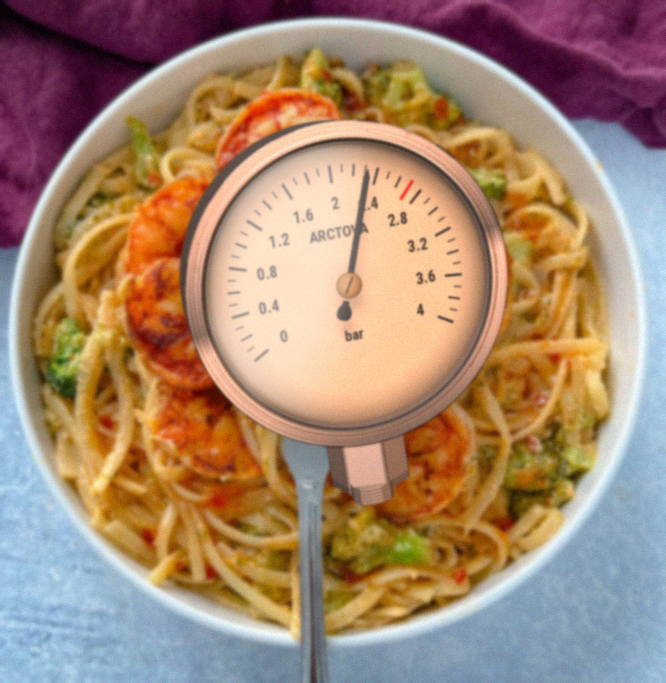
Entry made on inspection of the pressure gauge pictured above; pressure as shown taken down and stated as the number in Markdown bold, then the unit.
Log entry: **2.3** bar
